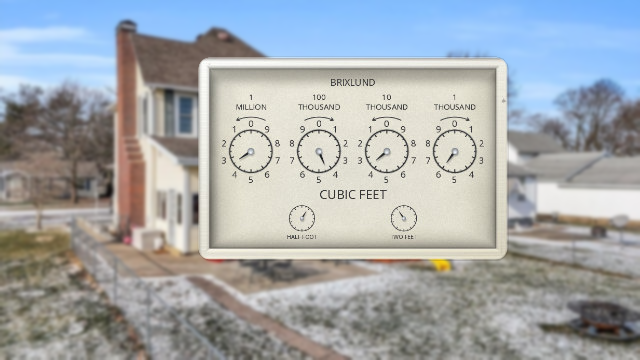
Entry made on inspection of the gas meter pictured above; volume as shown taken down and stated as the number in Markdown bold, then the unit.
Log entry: **343600** ft³
